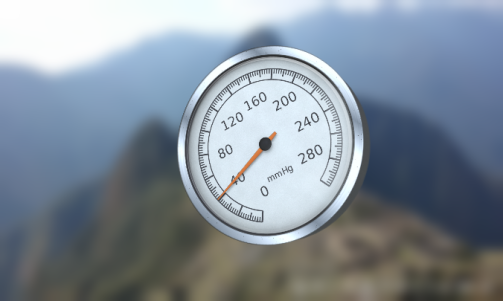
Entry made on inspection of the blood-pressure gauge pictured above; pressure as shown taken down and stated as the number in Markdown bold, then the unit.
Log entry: **40** mmHg
